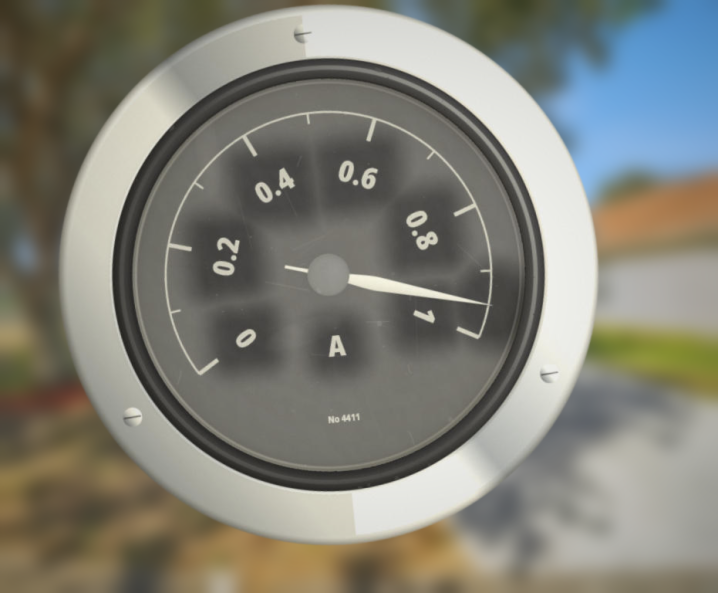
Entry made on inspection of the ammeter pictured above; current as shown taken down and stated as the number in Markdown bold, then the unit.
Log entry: **0.95** A
